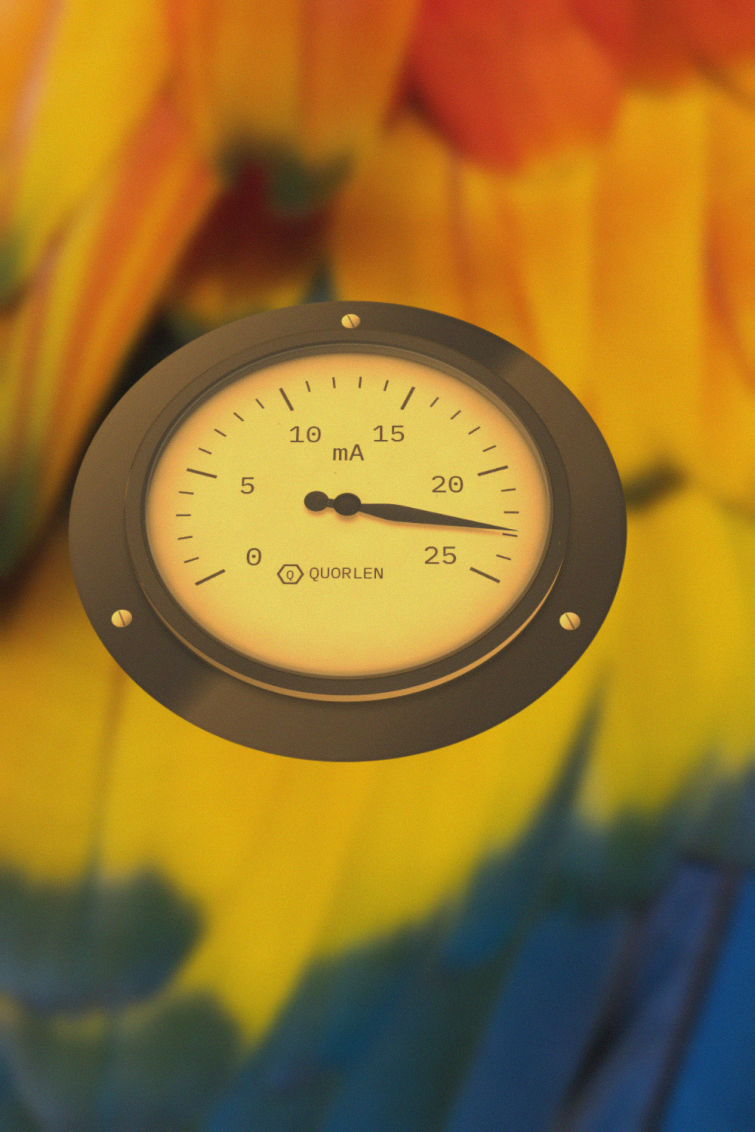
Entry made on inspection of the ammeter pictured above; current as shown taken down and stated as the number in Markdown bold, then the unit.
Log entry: **23** mA
